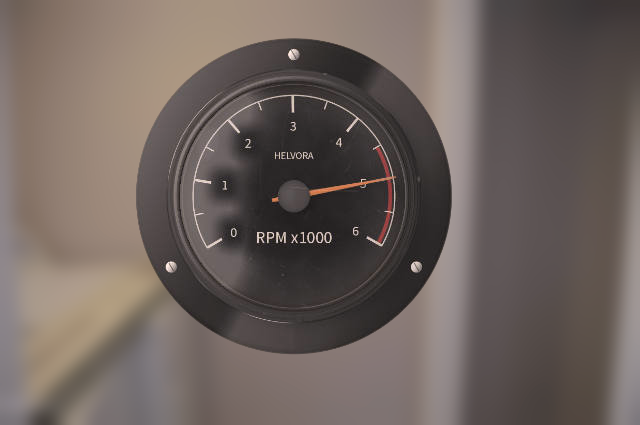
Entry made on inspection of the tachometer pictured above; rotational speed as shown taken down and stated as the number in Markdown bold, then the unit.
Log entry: **5000** rpm
